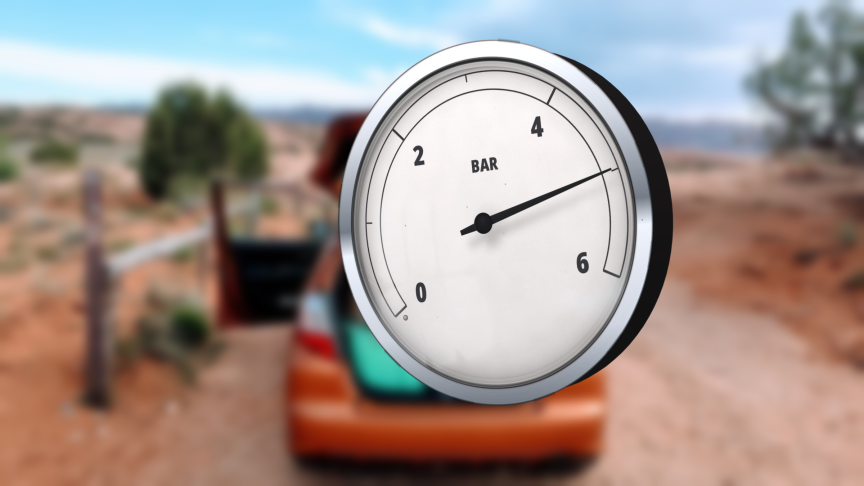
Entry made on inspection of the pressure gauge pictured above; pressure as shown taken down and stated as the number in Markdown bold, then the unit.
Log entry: **5** bar
